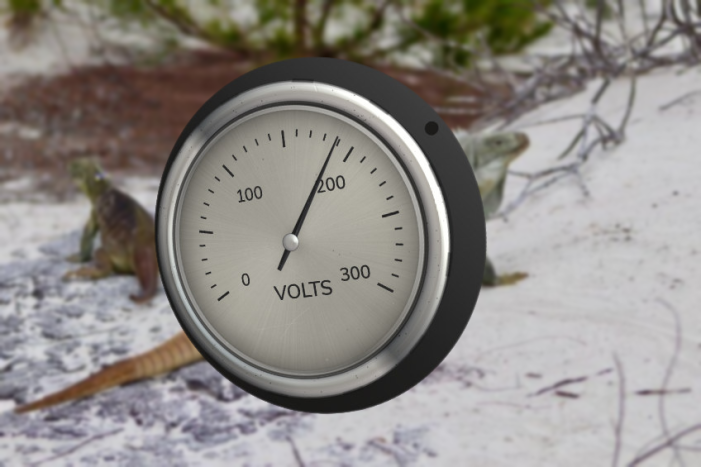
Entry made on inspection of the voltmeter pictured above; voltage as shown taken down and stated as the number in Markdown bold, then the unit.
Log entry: **190** V
